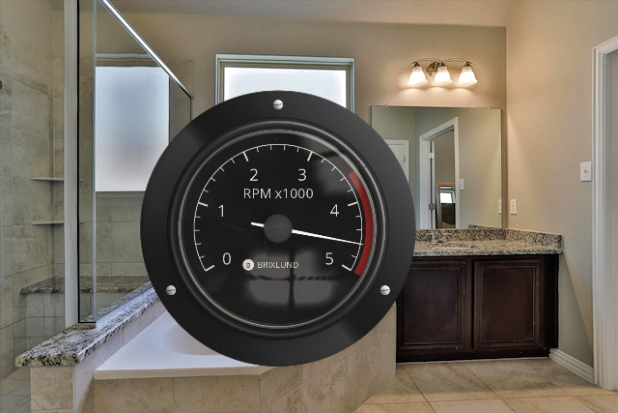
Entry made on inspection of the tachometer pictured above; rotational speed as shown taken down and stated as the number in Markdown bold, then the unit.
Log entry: **4600** rpm
